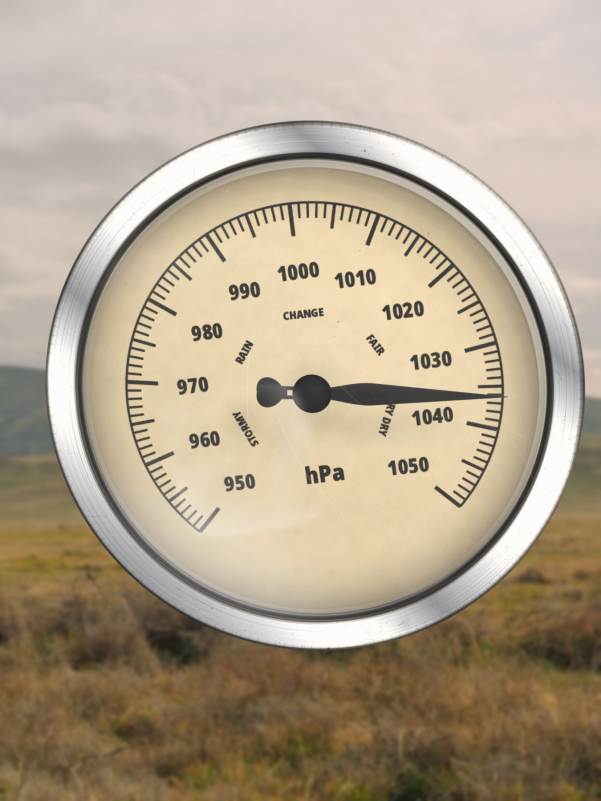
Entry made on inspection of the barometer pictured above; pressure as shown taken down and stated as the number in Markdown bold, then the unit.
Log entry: **1036** hPa
